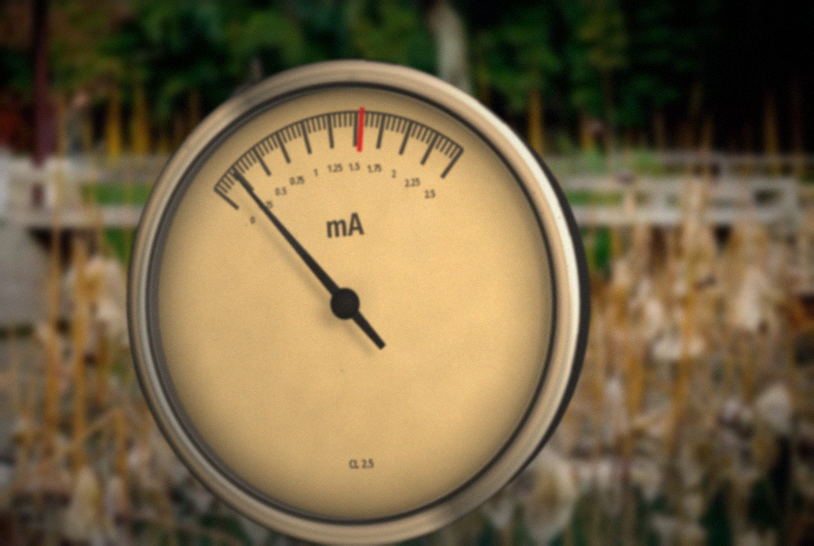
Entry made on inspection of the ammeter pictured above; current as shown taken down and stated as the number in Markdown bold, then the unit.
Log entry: **0.25** mA
